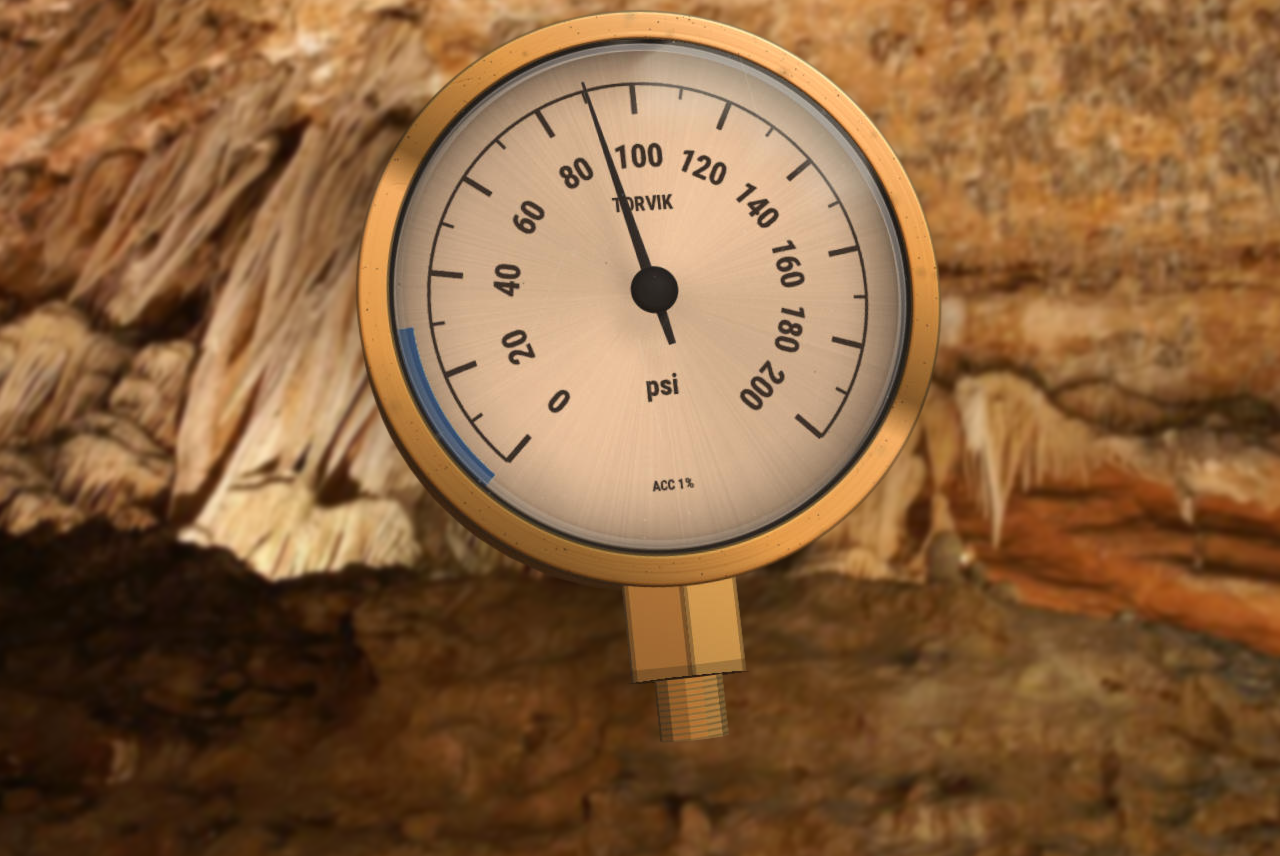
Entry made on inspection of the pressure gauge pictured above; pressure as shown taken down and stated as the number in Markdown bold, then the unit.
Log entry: **90** psi
